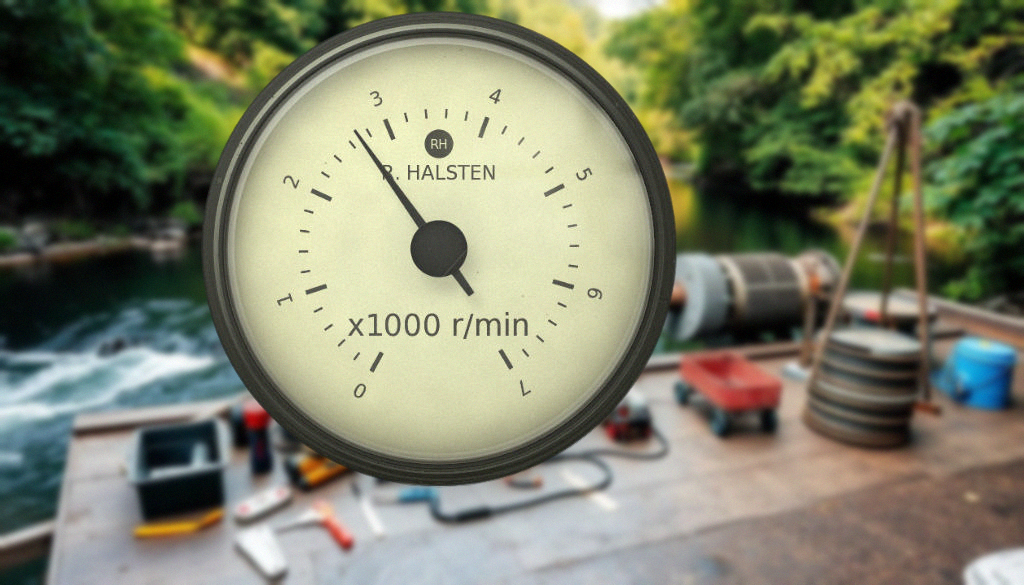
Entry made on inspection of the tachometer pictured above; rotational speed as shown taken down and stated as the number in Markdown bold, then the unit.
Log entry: **2700** rpm
